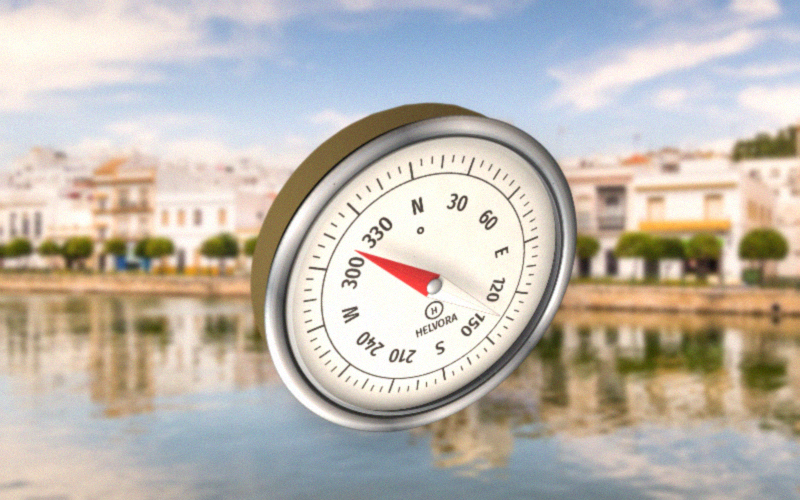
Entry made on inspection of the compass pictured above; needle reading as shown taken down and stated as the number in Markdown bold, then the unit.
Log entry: **315** °
